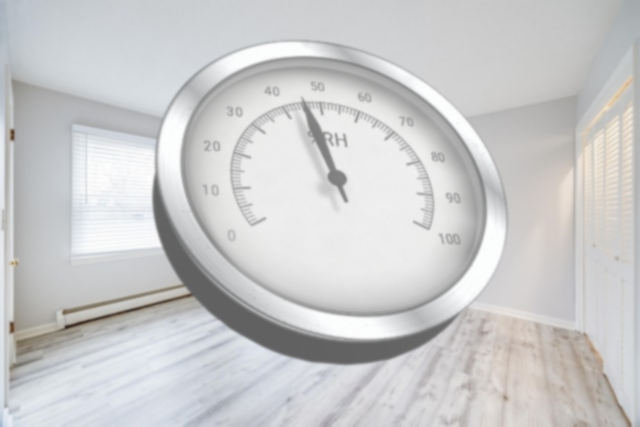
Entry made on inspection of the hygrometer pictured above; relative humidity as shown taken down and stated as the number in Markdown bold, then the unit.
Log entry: **45** %
